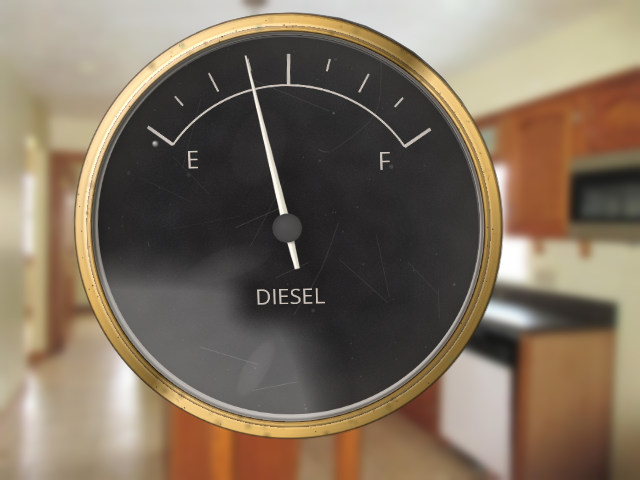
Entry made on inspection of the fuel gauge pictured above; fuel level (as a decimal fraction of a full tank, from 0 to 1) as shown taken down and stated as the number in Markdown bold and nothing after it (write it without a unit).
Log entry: **0.375**
